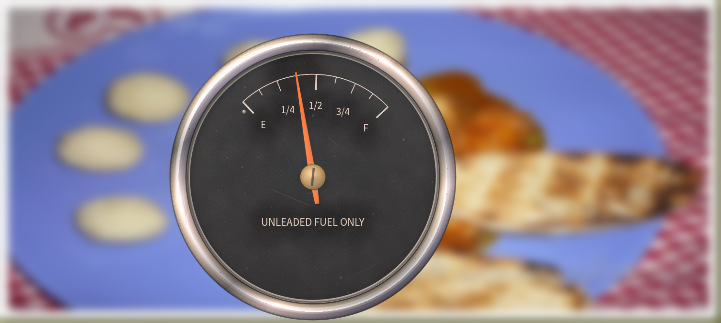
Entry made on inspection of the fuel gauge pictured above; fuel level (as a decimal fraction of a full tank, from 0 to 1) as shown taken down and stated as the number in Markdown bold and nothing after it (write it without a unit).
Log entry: **0.375**
